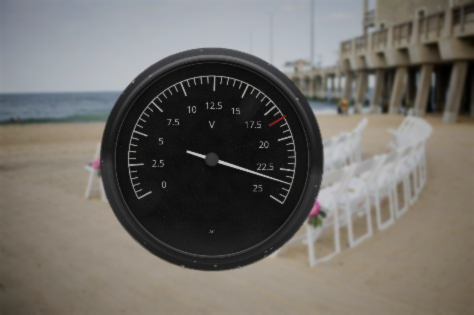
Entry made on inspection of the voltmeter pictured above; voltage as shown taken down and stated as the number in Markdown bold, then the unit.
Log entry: **23.5** V
